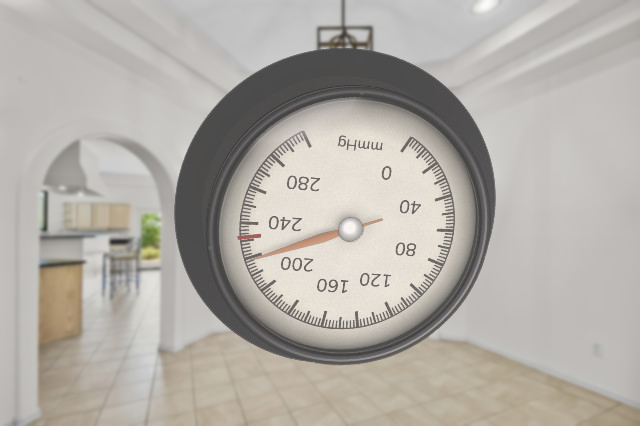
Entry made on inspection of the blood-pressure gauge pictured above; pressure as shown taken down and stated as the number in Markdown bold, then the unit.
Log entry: **220** mmHg
